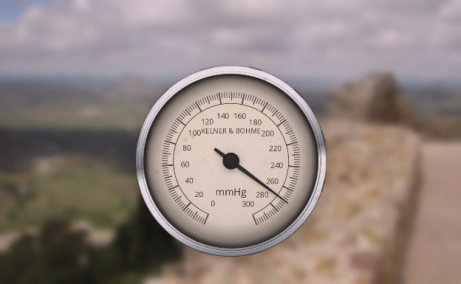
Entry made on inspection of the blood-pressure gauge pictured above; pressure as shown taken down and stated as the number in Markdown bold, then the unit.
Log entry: **270** mmHg
